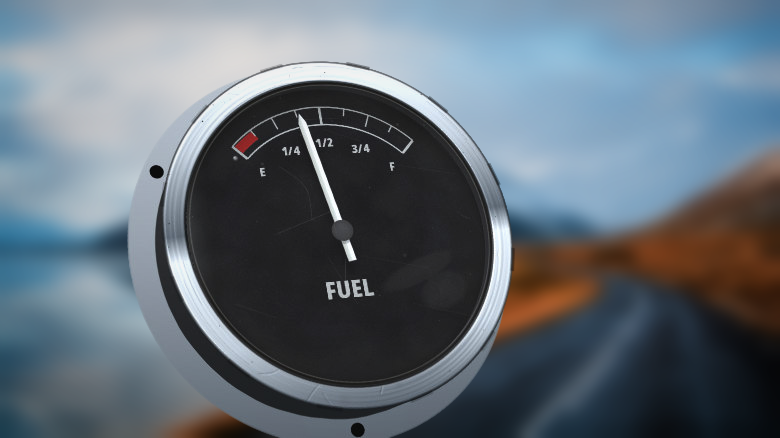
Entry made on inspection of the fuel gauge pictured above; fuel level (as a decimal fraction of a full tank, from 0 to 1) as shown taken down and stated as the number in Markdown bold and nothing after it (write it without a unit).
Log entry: **0.375**
